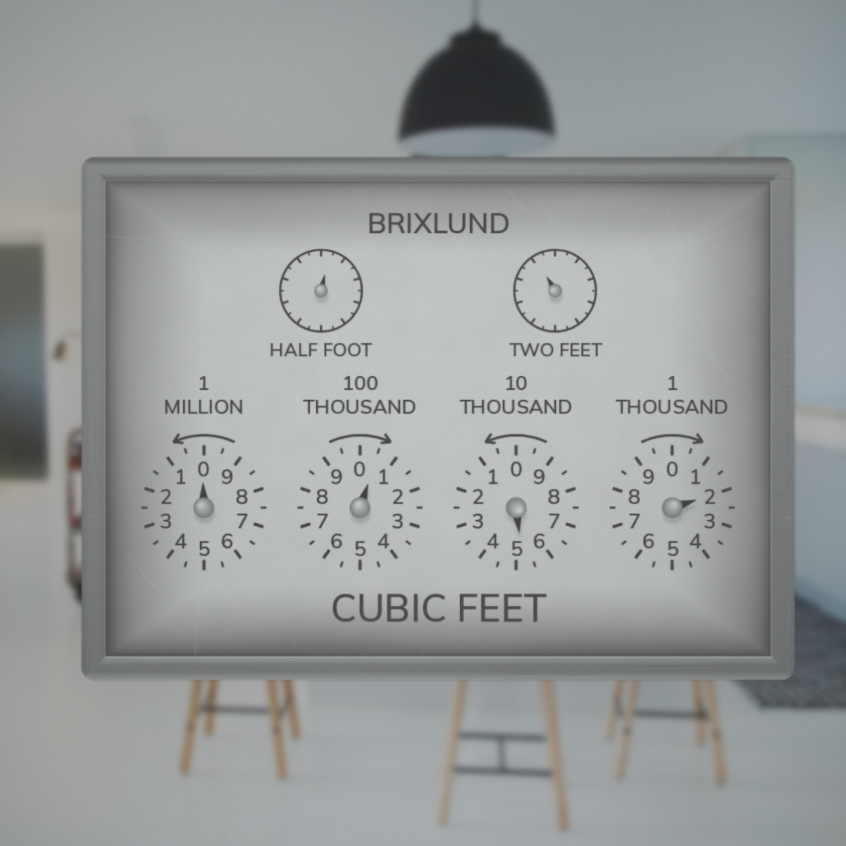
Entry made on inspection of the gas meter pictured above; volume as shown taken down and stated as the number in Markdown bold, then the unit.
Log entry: **5200** ft³
